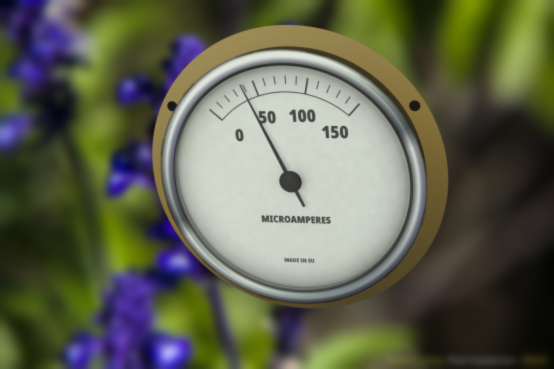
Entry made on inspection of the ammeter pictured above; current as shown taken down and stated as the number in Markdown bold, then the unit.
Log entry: **40** µA
